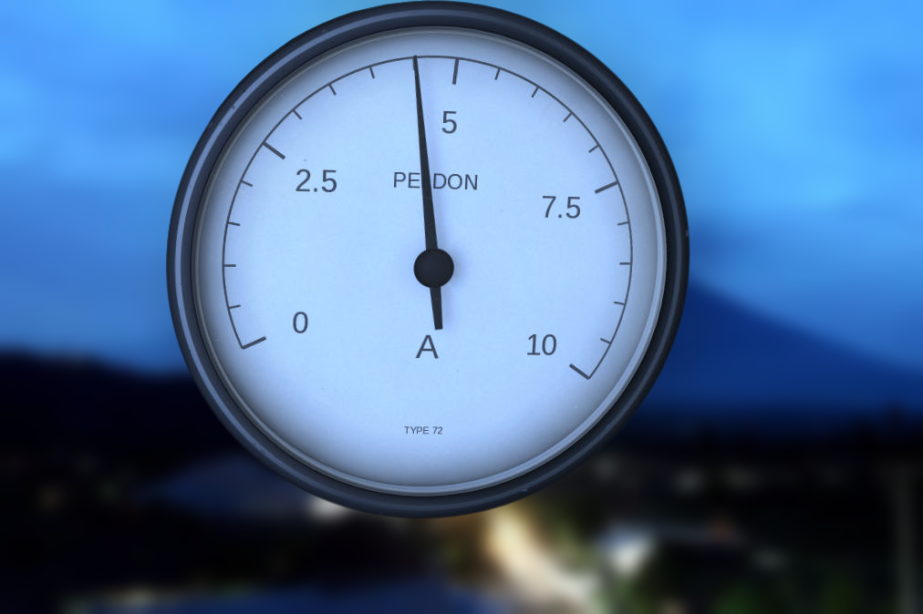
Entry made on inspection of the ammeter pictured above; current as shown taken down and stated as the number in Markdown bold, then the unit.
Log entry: **4.5** A
